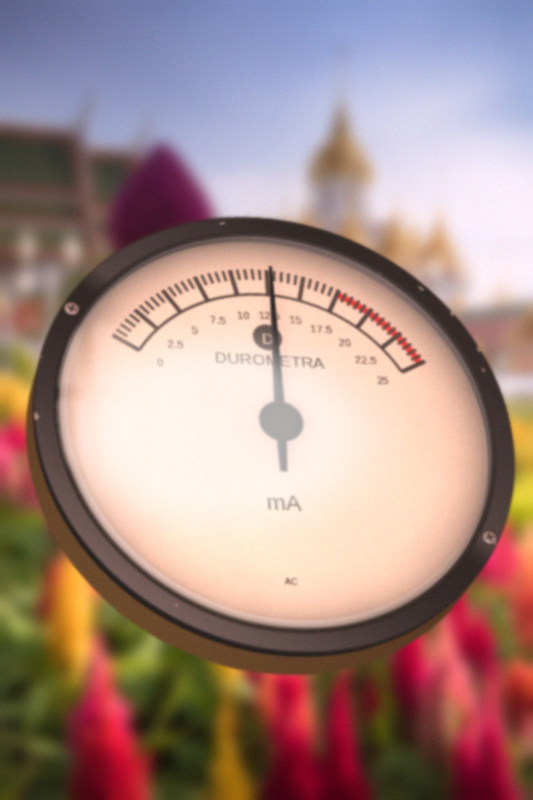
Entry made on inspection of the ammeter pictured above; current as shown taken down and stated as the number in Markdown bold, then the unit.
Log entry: **12.5** mA
